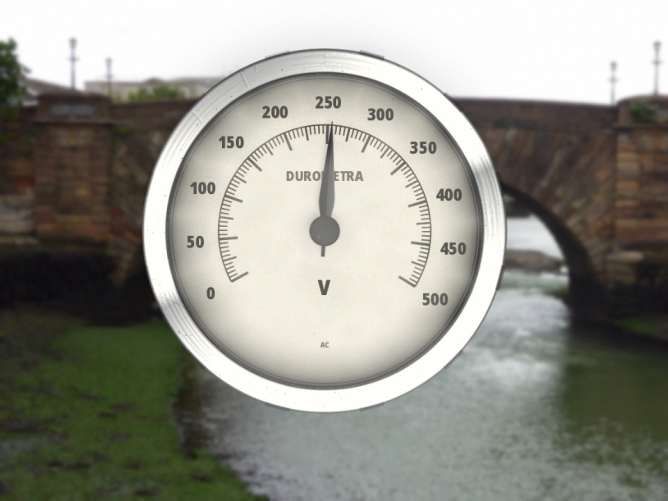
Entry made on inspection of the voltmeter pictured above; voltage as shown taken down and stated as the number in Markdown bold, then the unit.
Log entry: **255** V
